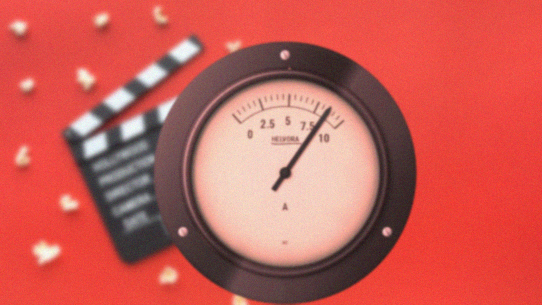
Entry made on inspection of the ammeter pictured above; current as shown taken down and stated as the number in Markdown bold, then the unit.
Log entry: **8.5** A
